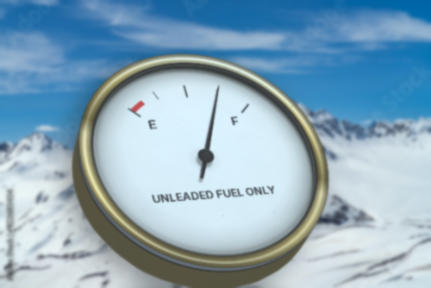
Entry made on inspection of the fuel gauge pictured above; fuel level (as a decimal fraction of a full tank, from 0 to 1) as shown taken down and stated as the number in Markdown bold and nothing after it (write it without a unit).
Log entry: **0.75**
